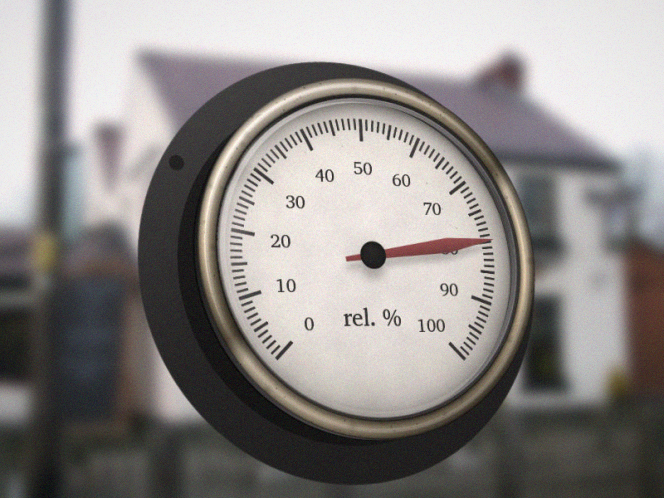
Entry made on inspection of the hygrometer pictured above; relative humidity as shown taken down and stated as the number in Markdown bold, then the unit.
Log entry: **80** %
